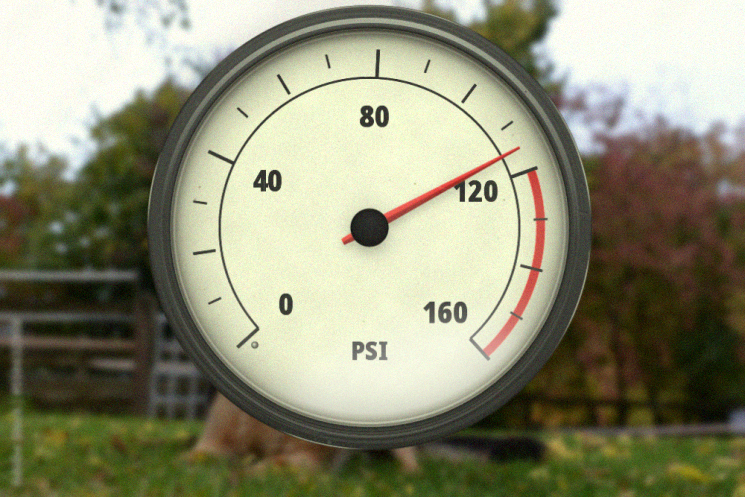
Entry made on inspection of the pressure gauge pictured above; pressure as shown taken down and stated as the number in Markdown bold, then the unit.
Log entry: **115** psi
